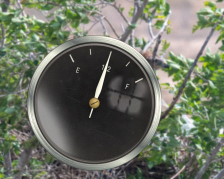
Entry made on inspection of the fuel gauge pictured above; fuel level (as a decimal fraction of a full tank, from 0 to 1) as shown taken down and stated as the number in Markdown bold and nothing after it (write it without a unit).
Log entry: **0.5**
